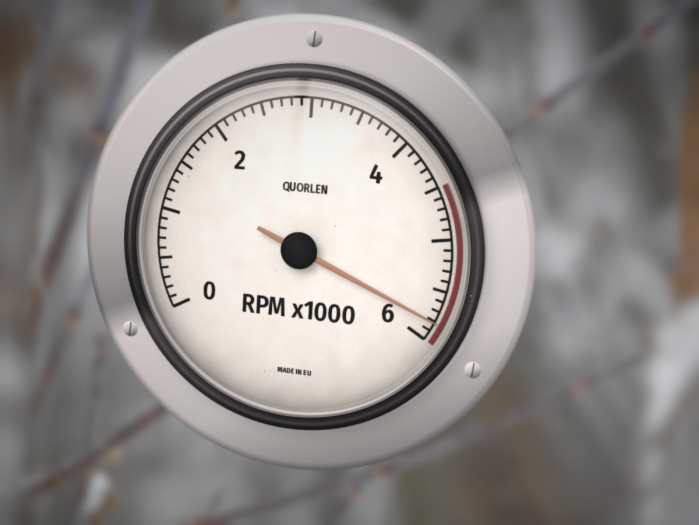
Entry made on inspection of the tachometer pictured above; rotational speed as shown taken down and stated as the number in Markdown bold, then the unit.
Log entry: **5800** rpm
